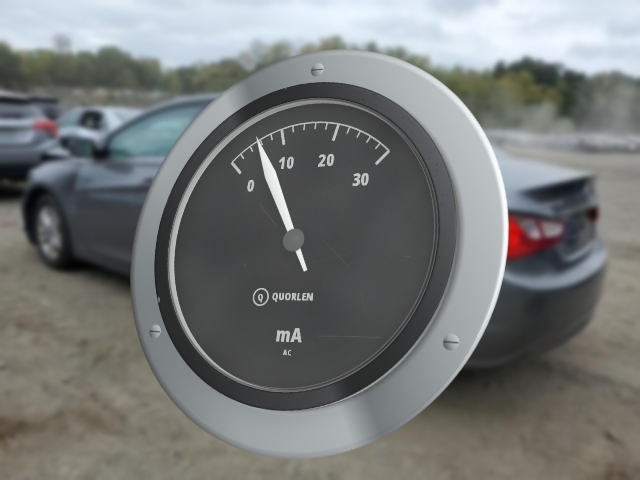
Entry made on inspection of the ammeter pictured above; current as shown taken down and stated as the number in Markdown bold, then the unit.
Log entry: **6** mA
